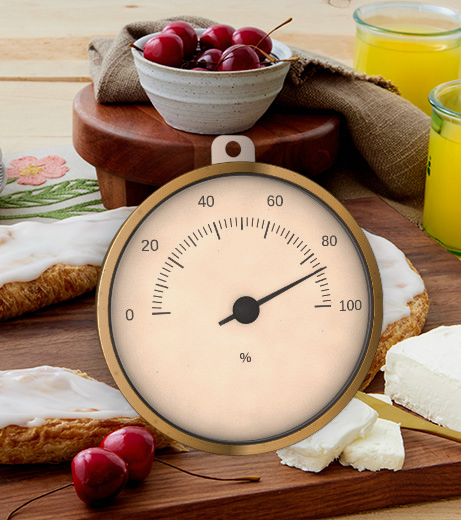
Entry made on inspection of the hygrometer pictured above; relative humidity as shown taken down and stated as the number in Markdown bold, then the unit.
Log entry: **86** %
